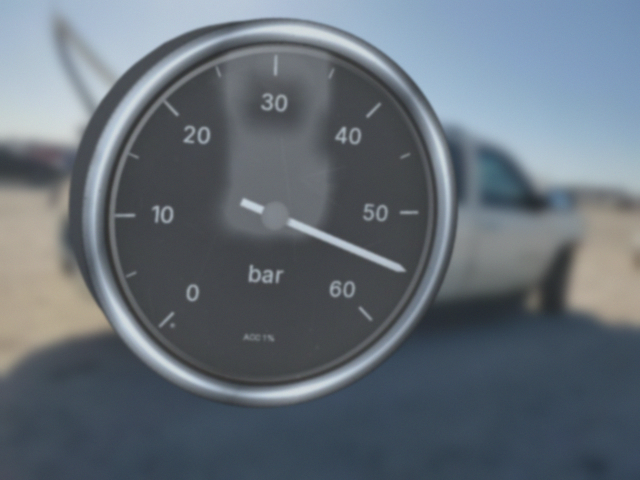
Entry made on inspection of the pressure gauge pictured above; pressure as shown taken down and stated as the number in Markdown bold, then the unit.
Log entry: **55** bar
